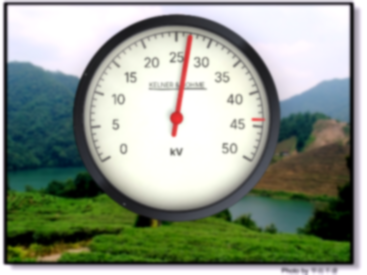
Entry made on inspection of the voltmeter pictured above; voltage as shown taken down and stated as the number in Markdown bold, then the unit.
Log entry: **27** kV
